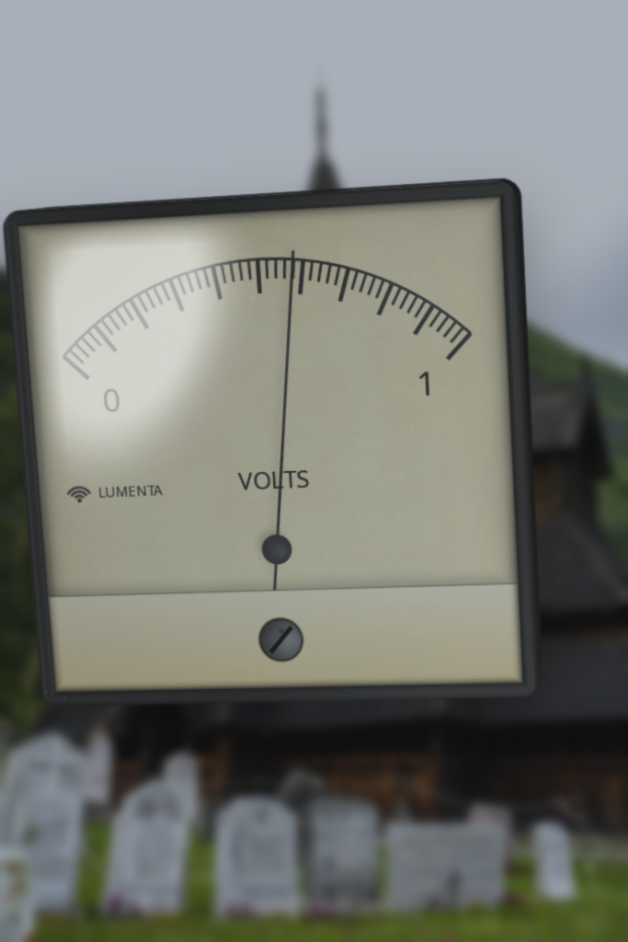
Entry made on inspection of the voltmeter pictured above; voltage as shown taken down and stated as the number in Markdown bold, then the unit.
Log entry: **0.58** V
